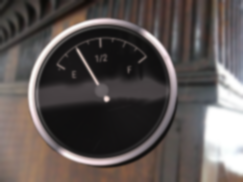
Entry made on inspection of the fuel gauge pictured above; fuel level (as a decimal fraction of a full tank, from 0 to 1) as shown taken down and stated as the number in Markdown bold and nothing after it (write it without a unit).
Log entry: **0.25**
